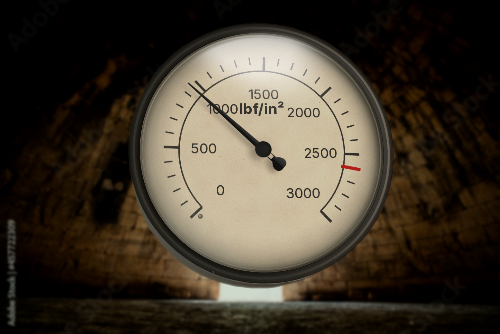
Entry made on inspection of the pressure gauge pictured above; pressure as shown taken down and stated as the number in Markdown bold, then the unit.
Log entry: **950** psi
